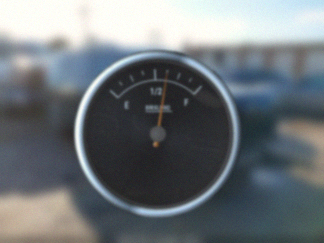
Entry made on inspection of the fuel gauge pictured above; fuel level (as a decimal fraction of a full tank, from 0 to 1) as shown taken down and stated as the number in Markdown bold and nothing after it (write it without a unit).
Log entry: **0.625**
